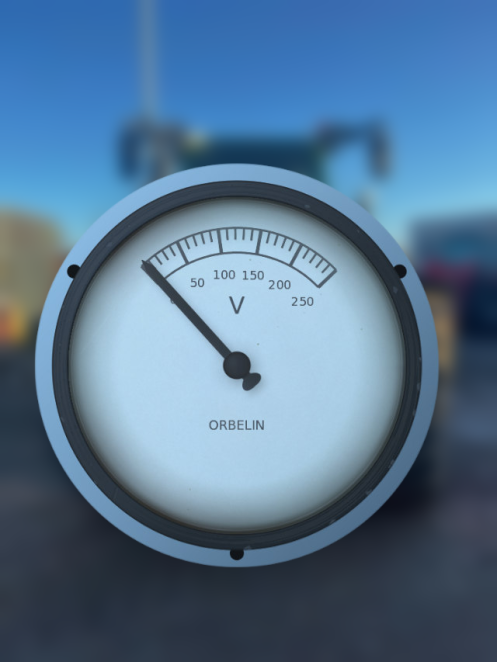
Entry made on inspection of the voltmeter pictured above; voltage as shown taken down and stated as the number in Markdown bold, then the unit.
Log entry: **5** V
